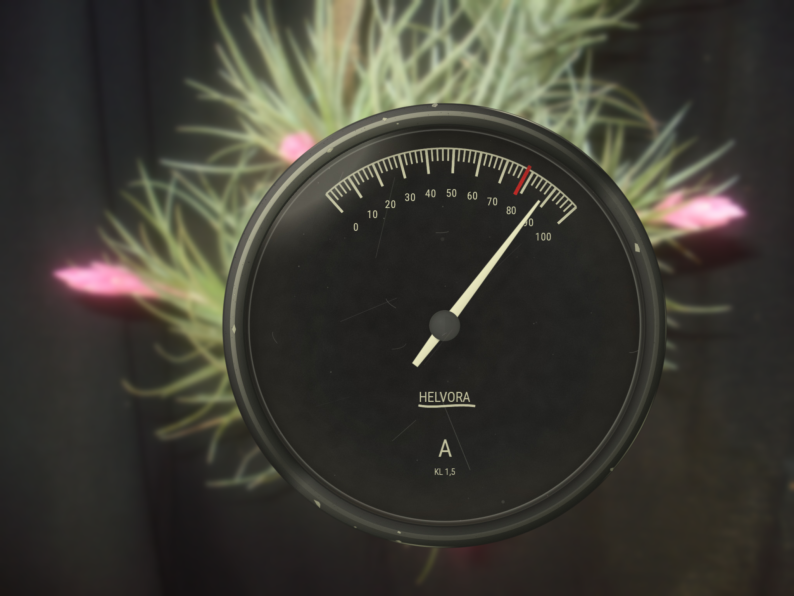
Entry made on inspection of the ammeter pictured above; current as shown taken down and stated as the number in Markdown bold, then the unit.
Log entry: **88** A
